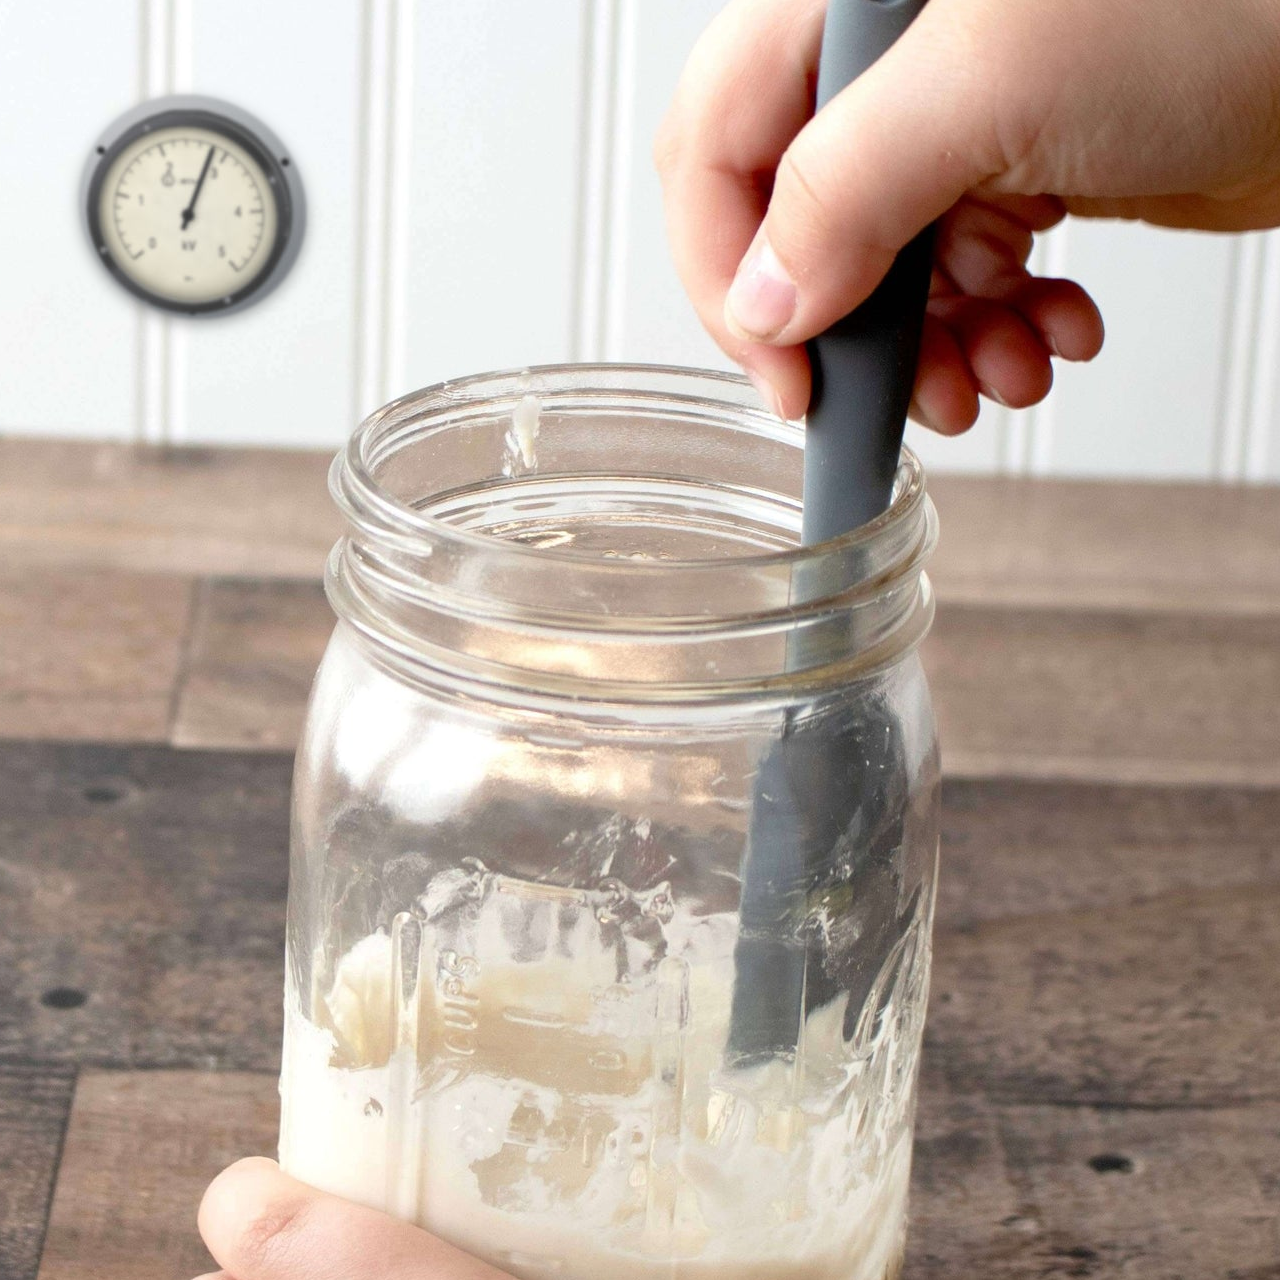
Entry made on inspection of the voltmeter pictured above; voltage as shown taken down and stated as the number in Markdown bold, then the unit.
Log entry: **2.8** kV
